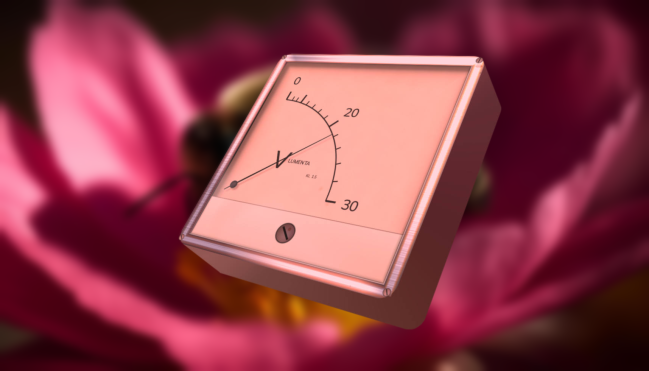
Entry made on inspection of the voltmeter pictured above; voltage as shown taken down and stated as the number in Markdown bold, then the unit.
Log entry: **22** V
